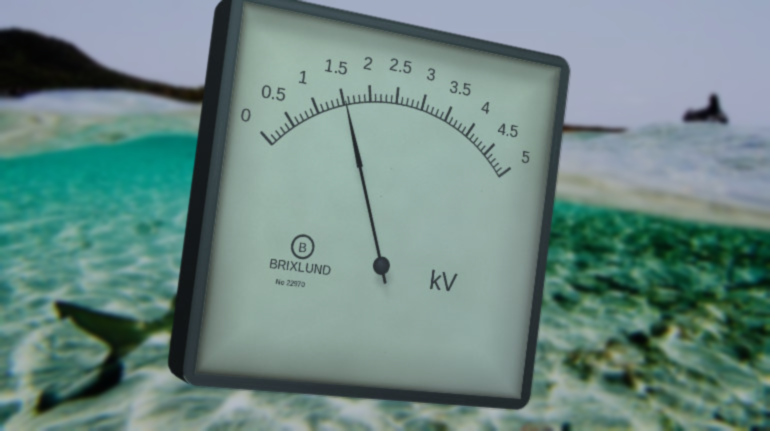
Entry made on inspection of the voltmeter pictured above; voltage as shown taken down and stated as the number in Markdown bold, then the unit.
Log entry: **1.5** kV
